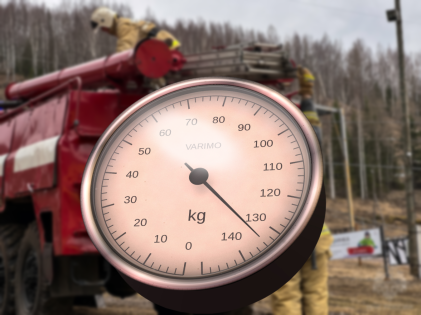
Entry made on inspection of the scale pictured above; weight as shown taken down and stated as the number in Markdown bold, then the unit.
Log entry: **134** kg
